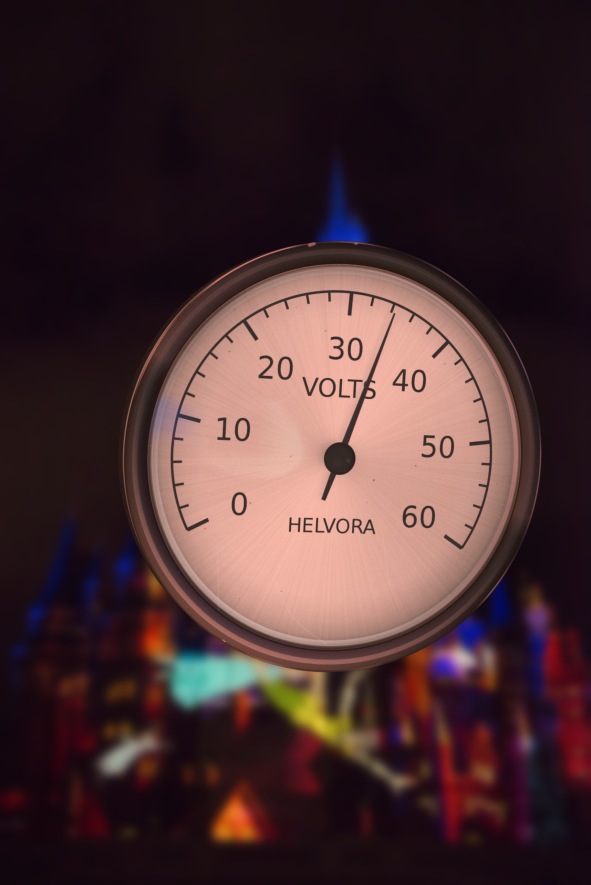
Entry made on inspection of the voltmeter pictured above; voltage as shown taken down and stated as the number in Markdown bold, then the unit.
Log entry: **34** V
